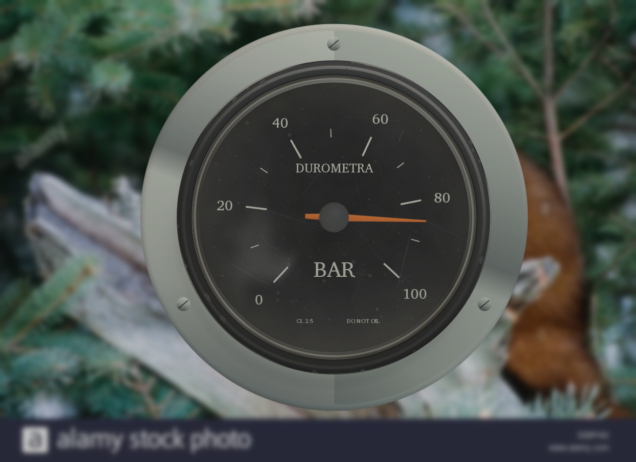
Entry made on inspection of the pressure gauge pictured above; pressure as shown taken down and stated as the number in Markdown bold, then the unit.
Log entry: **85** bar
